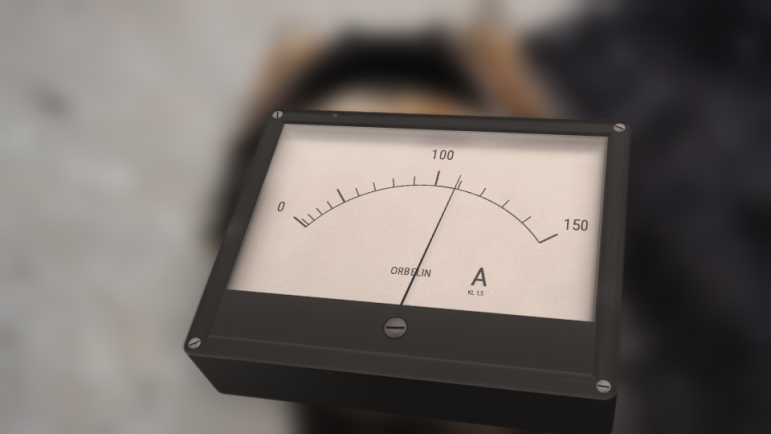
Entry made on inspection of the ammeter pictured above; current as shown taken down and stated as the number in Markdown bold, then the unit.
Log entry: **110** A
